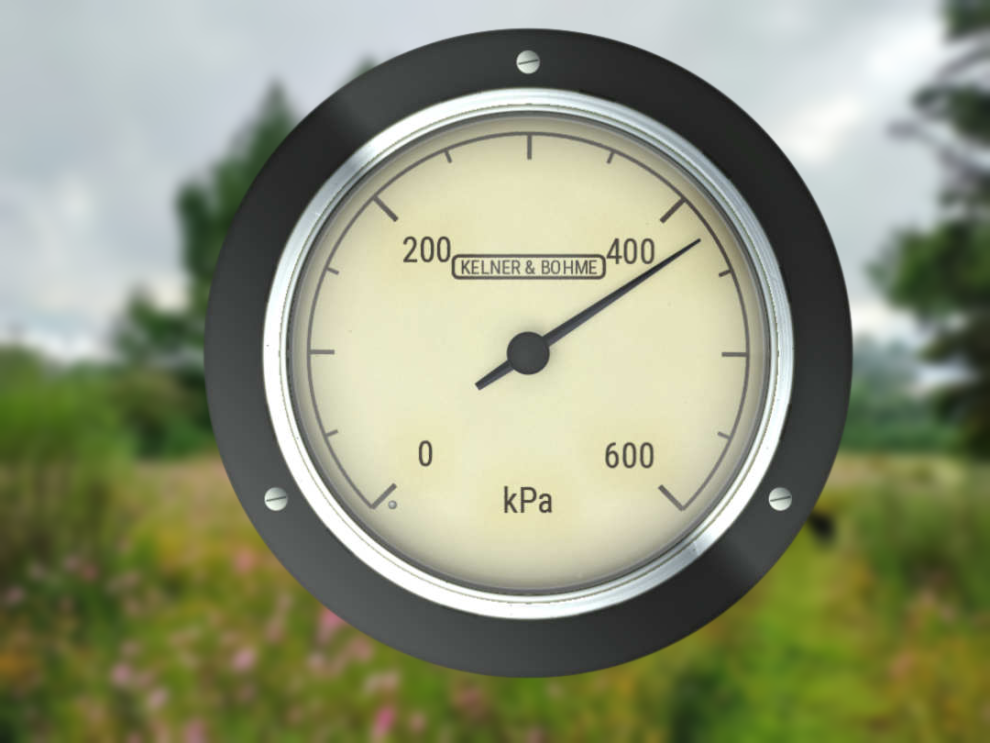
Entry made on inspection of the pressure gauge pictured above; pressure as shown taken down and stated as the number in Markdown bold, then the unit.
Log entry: **425** kPa
